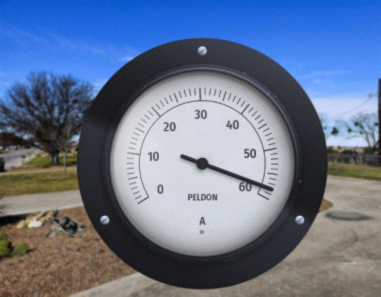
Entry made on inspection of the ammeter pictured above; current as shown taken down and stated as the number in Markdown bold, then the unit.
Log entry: **58** A
